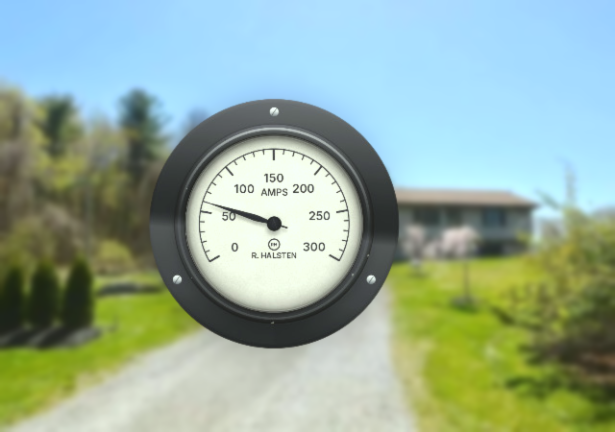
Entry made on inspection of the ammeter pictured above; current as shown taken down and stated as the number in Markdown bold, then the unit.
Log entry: **60** A
